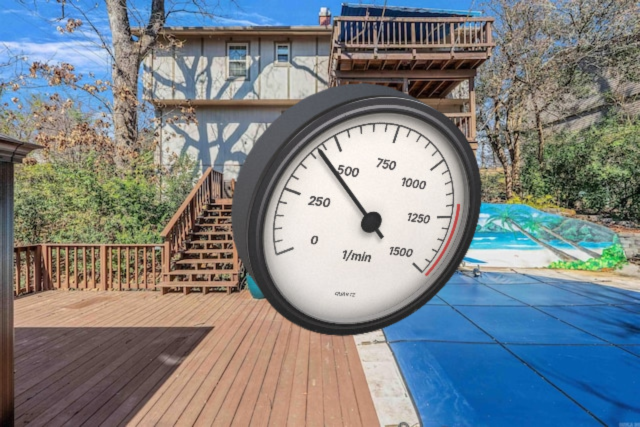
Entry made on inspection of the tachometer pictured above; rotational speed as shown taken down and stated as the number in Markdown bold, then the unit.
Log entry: **425** rpm
